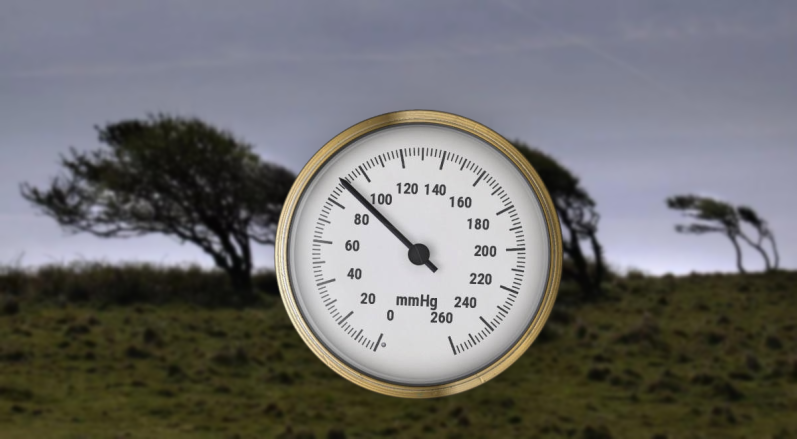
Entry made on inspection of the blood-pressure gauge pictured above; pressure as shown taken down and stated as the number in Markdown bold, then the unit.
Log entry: **90** mmHg
